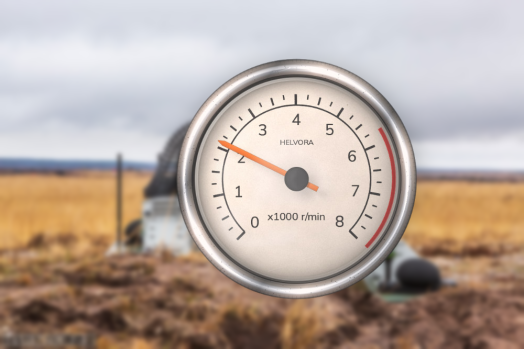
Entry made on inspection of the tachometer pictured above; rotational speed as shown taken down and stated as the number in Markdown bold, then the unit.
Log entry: **2125** rpm
